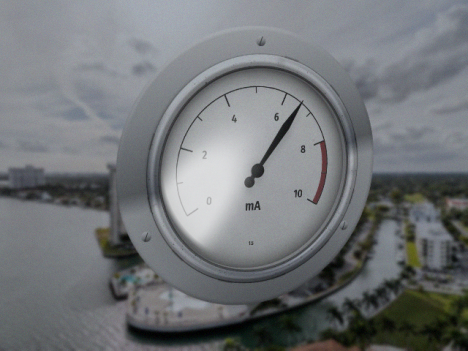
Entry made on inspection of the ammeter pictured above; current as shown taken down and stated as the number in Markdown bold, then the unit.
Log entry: **6.5** mA
